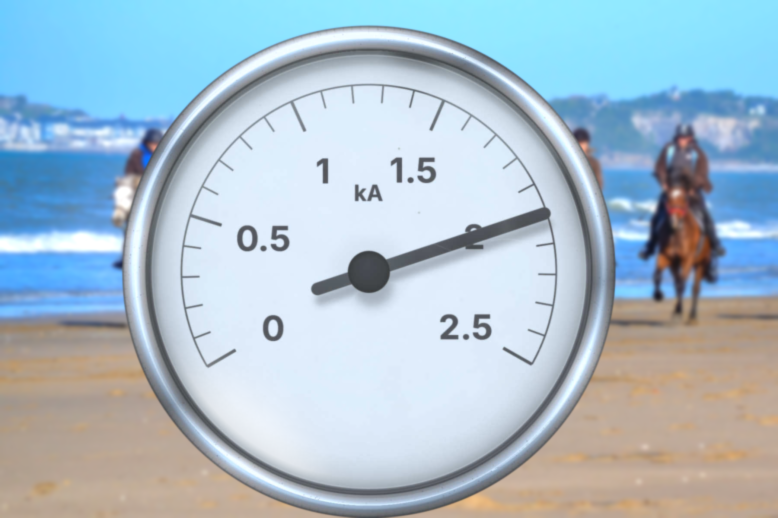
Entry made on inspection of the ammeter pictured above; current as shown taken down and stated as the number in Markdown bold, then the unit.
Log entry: **2** kA
